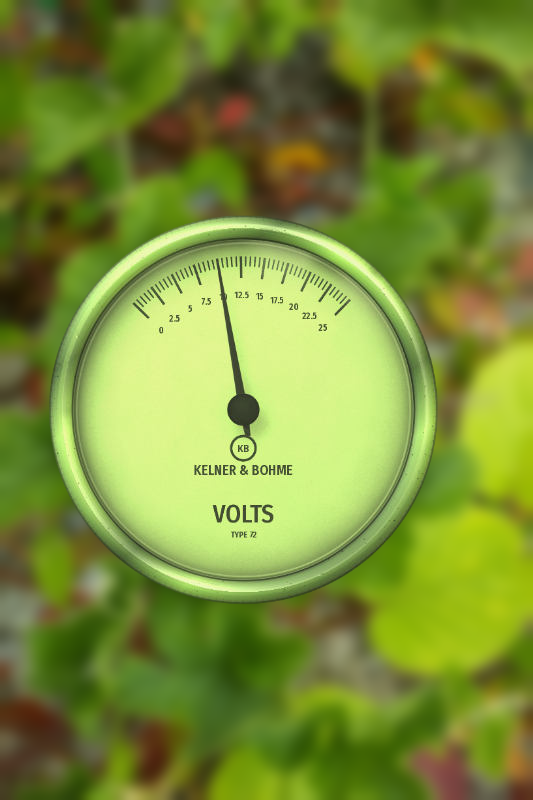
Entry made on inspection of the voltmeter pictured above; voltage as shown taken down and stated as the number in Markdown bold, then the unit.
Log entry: **10** V
